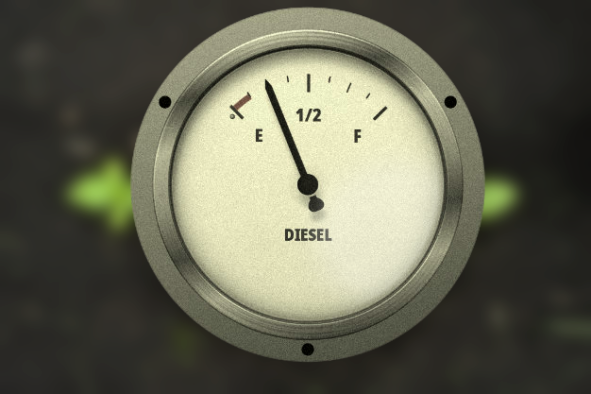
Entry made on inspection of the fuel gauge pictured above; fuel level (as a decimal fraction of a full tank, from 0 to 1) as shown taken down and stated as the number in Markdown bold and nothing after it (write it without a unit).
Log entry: **0.25**
